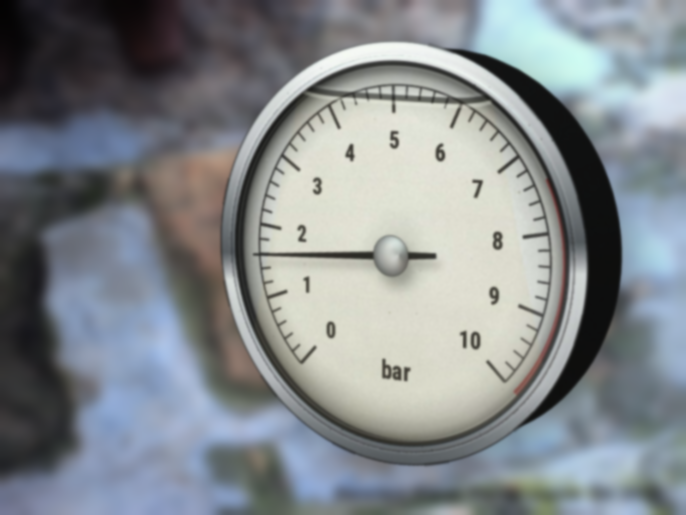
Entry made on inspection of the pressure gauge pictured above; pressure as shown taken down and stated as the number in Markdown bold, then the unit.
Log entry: **1.6** bar
